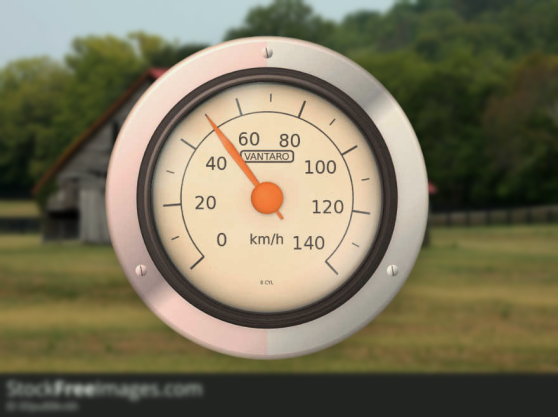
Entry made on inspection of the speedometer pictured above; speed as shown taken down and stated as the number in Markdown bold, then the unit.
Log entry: **50** km/h
